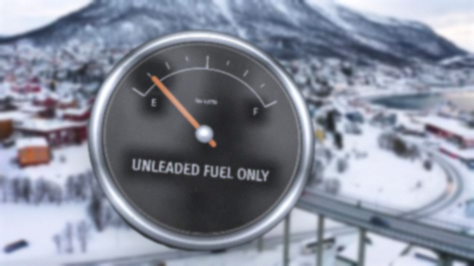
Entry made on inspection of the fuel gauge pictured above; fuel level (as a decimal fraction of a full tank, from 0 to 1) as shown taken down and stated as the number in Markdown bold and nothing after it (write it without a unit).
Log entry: **0.125**
